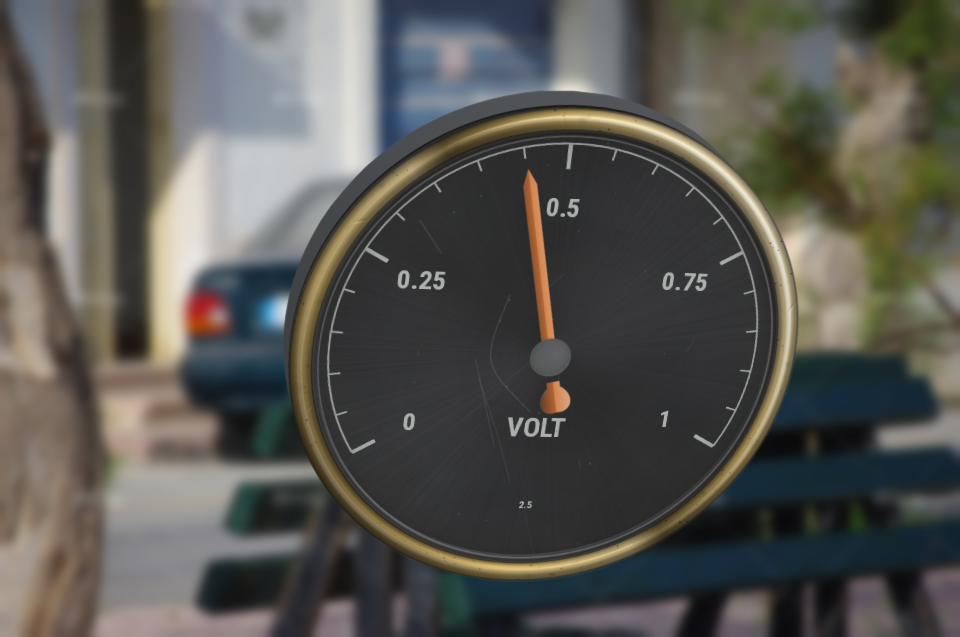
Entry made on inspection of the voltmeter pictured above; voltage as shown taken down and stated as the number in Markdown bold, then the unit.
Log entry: **0.45** V
